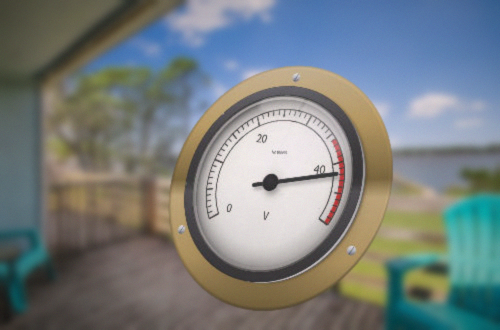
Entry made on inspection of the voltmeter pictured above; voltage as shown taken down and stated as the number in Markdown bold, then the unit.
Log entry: **42** V
